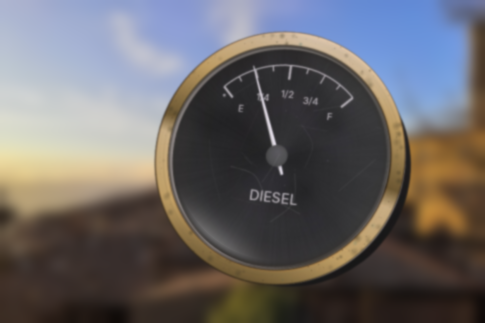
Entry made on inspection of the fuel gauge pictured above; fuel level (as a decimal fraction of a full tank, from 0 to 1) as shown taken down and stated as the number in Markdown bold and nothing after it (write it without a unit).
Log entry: **0.25**
